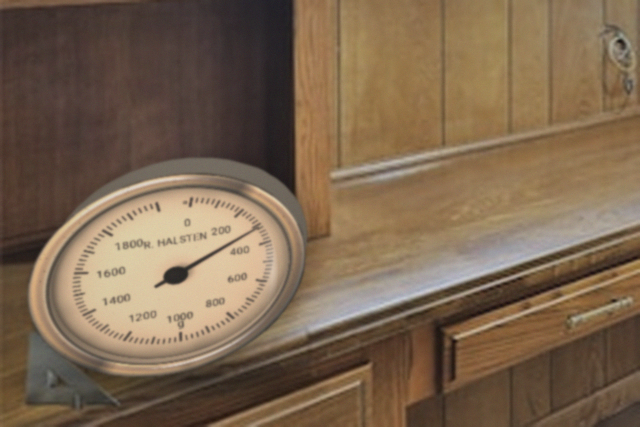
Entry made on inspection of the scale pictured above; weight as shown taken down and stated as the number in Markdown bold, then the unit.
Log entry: **300** g
